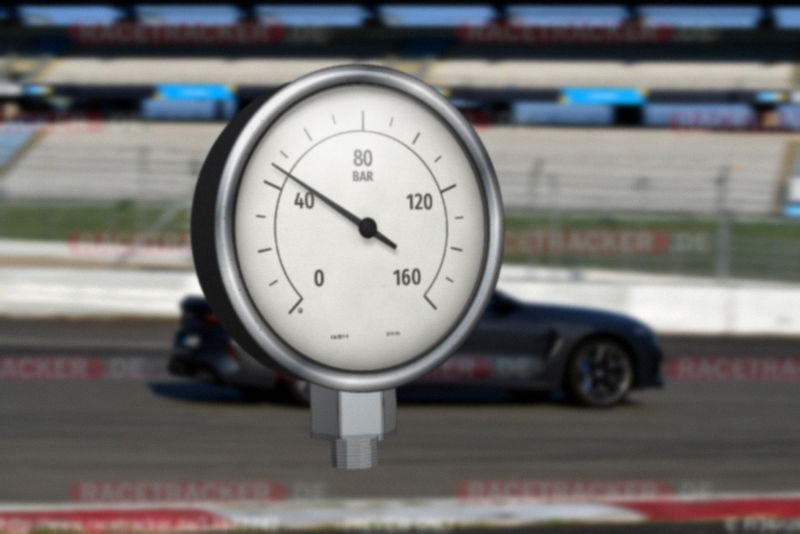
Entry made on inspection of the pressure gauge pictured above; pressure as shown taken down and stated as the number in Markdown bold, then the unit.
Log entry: **45** bar
